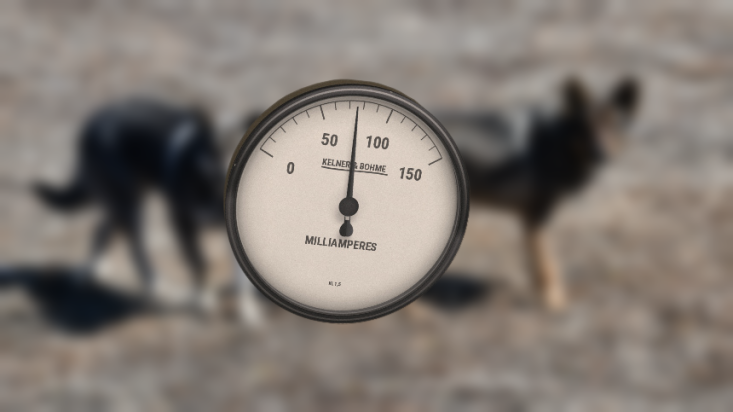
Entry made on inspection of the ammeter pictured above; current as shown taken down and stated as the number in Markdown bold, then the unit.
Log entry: **75** mA
